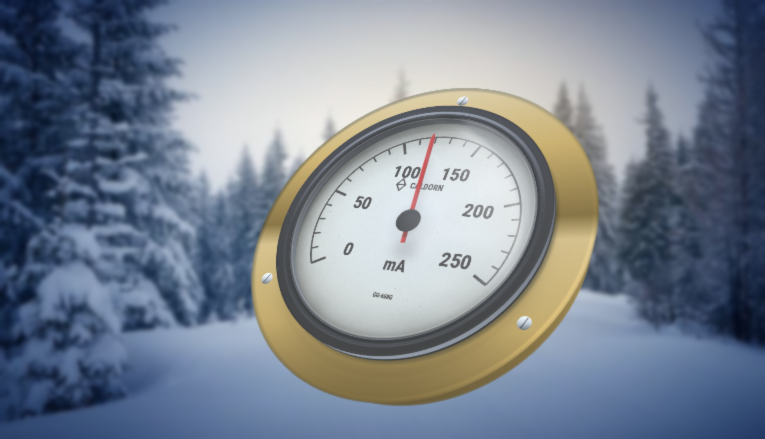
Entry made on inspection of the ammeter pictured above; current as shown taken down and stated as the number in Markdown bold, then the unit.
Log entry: **120** mA
